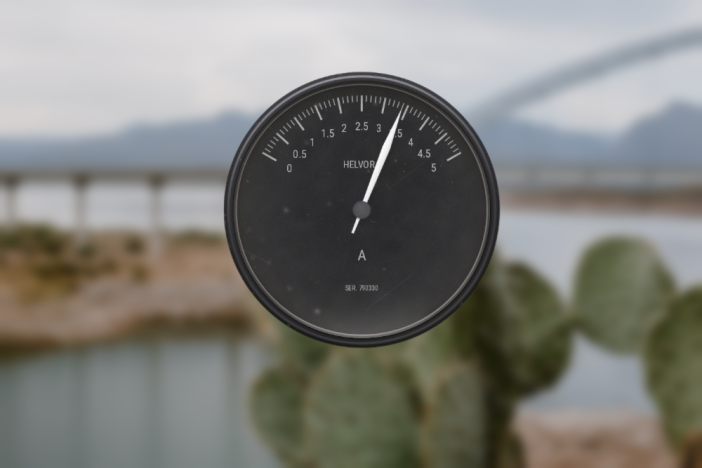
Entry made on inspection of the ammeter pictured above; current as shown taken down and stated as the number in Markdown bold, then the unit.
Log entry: **3.4** A
